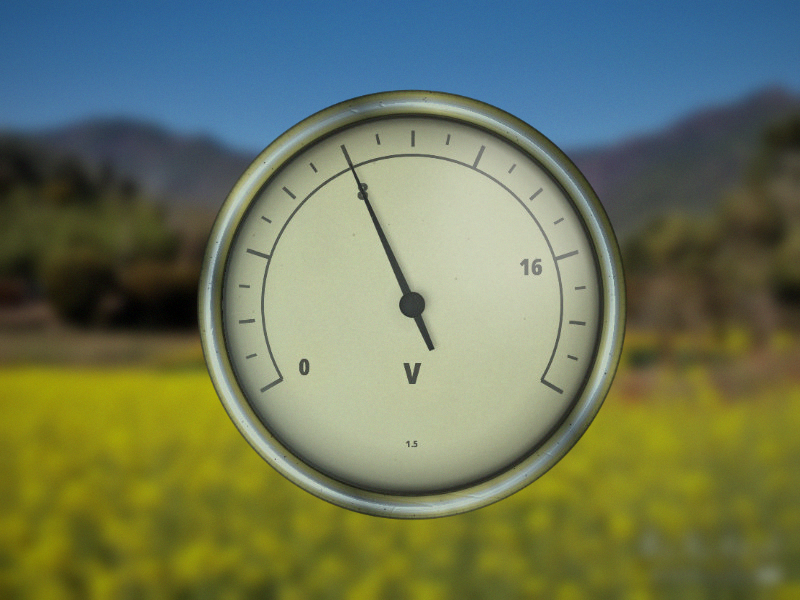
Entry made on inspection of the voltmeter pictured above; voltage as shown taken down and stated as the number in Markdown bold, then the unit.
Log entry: **8** V
